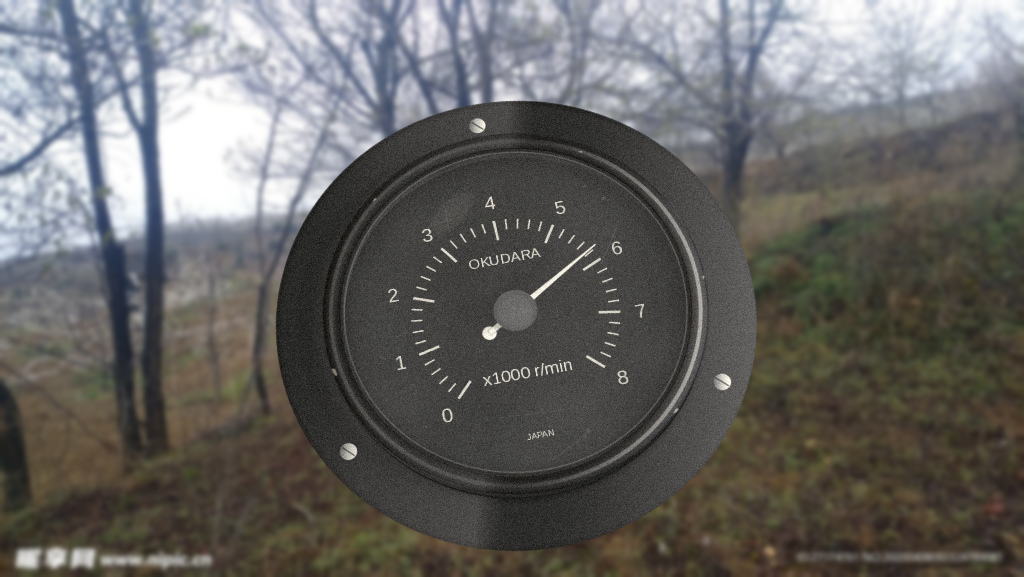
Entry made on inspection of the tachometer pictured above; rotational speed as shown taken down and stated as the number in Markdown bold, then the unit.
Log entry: **5800** rpm
